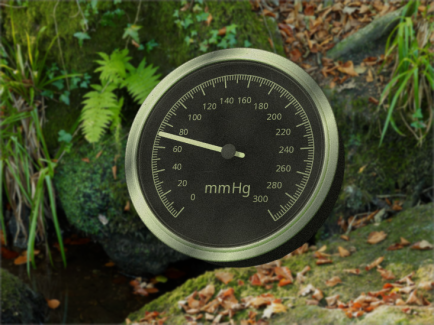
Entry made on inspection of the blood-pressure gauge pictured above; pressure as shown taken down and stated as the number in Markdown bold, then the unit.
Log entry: **70** mmHg
